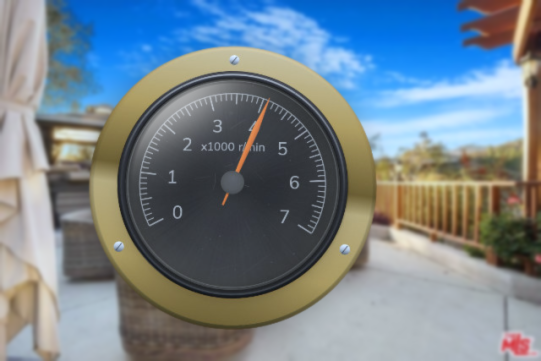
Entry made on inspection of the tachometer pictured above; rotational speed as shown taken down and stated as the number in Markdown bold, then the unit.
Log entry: **4100** rpm
